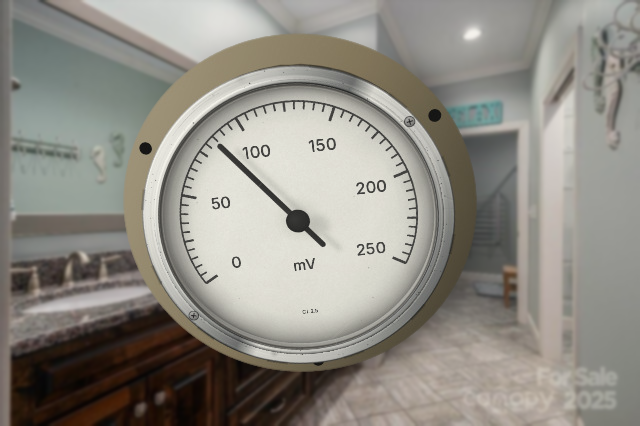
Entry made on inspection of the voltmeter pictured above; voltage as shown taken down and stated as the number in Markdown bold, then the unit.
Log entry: **85** mV
